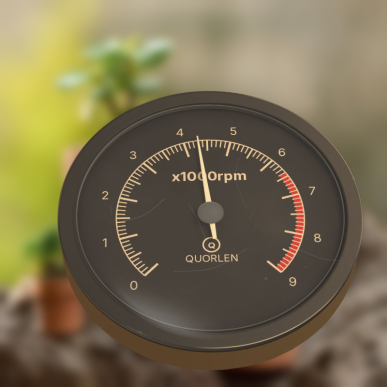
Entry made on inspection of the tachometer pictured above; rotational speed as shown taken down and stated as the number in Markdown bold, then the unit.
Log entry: **4300** rpm
